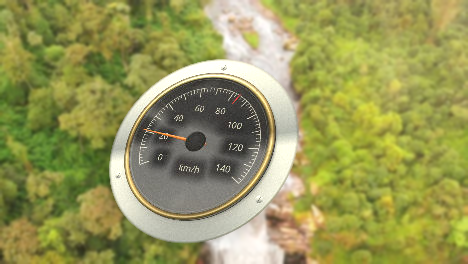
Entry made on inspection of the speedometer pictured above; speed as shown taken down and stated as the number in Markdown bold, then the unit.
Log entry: **20** km/h
